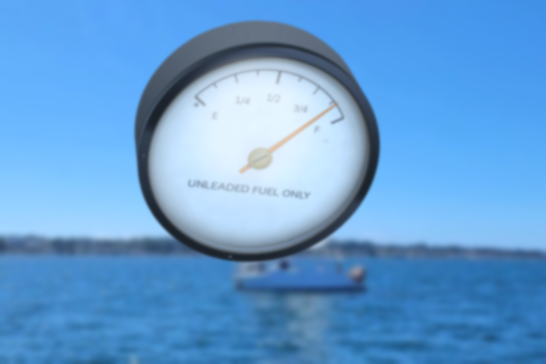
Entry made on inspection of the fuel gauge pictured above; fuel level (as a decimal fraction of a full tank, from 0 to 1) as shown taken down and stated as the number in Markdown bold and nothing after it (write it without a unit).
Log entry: **0.875**
